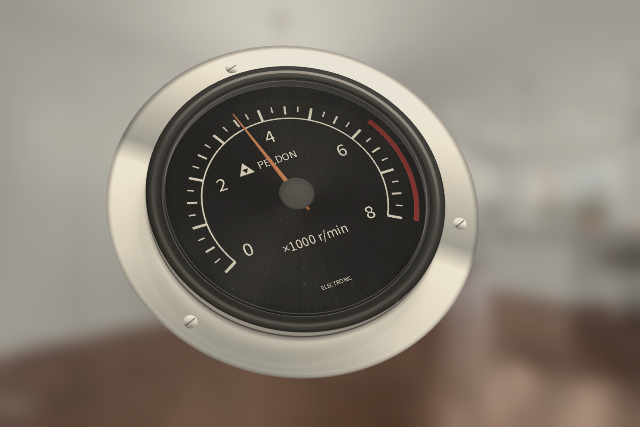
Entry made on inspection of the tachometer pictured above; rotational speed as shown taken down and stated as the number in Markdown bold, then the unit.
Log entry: **3500** rpm
